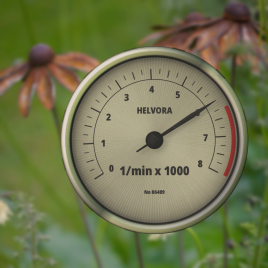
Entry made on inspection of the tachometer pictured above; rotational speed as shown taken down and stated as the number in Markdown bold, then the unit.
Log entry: **6000** rpm
